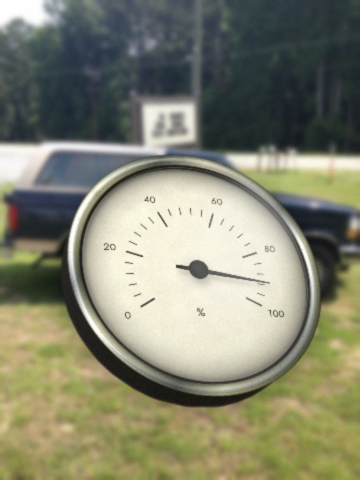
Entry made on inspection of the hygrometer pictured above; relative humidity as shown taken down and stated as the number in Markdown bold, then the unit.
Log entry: **92** %
